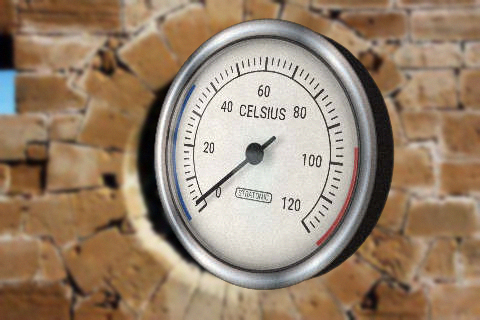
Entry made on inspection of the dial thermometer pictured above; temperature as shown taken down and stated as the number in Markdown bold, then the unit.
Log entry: **2** °C
